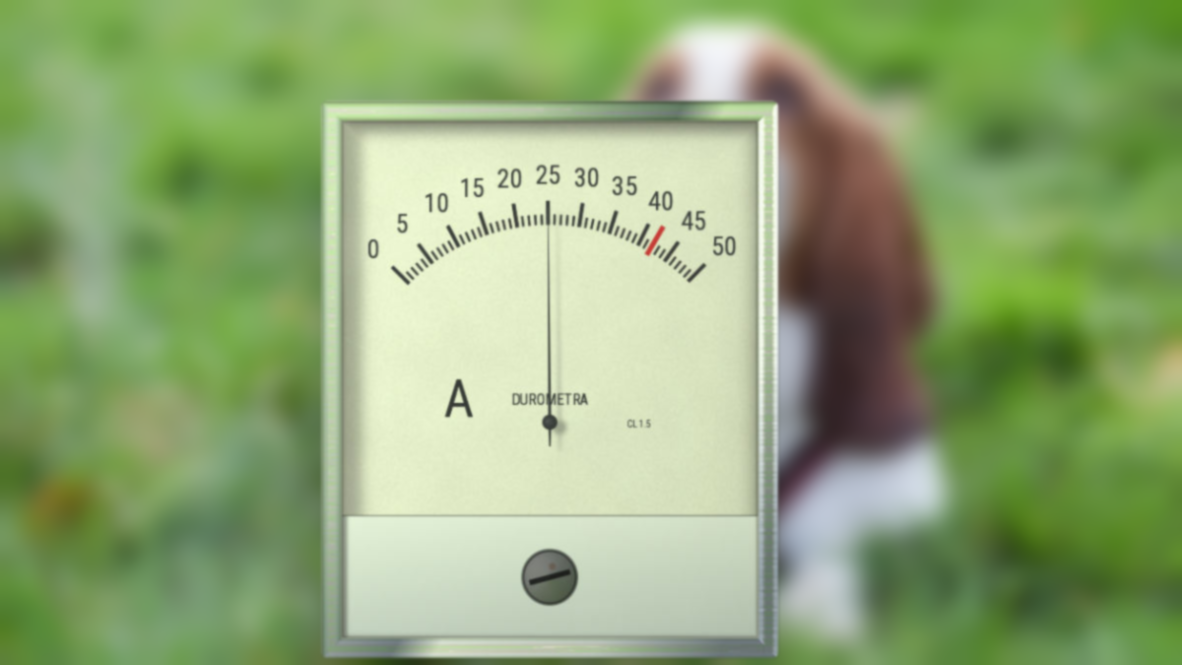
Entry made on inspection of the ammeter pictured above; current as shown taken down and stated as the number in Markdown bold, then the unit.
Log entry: **25** A
